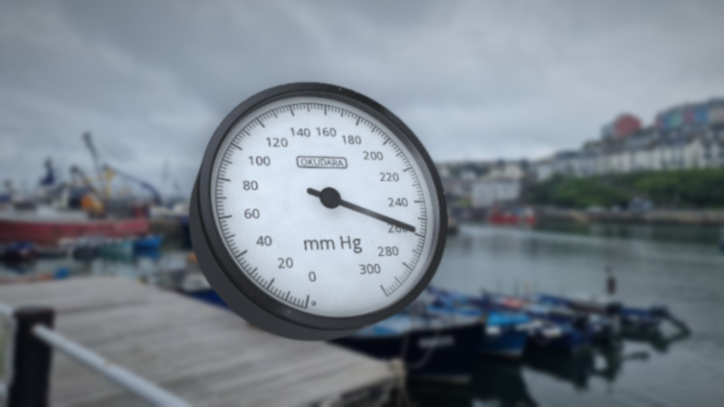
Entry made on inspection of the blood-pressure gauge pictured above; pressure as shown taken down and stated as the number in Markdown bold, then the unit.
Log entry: **260** mmHg
